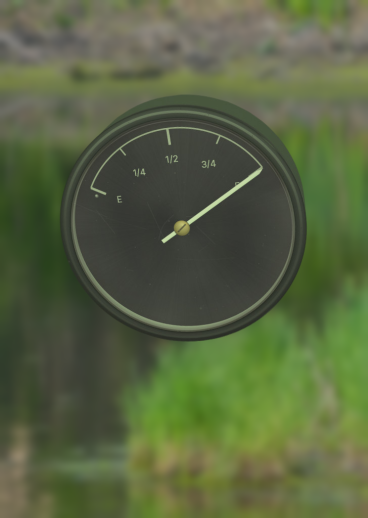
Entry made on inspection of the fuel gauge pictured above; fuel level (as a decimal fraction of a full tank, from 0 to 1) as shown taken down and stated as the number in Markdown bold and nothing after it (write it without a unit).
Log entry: **1**
